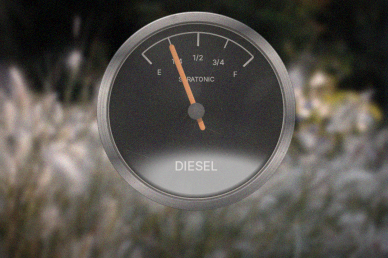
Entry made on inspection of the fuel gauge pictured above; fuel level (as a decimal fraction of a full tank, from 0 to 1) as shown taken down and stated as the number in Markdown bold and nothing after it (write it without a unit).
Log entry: **0.25**
